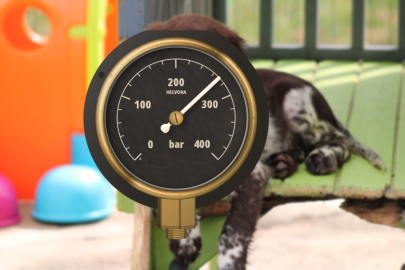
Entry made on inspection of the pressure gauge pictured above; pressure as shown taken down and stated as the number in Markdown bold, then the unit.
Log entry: **270** bar
